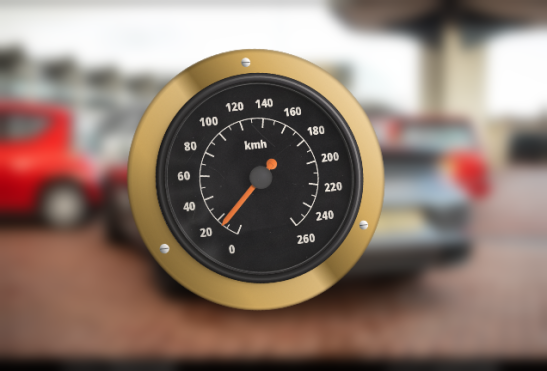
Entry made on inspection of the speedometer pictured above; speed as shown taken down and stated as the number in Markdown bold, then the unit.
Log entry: **15** km/h
